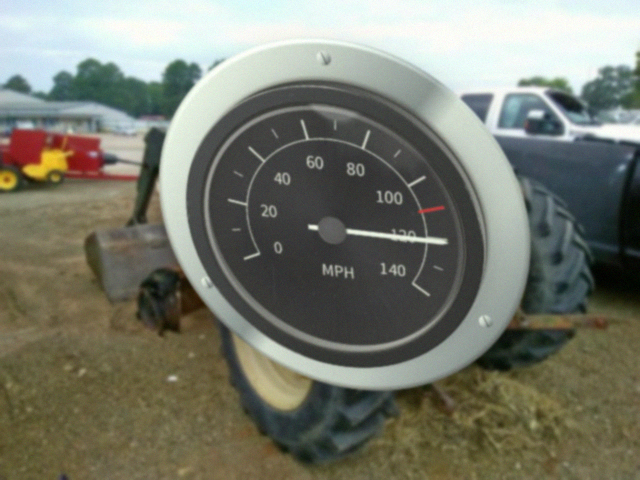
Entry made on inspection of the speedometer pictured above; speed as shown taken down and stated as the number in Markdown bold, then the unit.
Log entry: **120** mph
